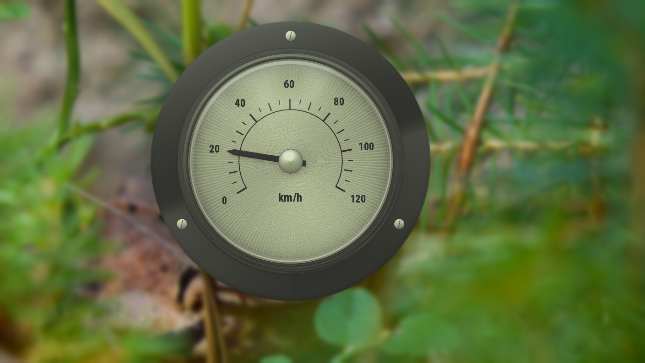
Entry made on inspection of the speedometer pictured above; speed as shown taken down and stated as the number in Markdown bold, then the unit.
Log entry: **20** km/h
